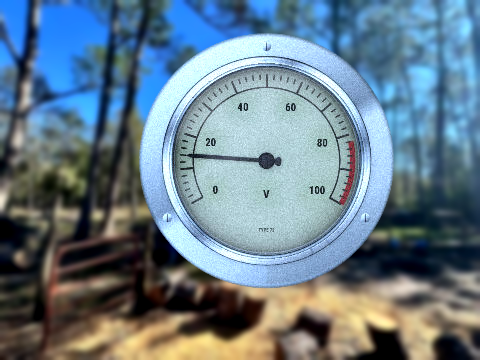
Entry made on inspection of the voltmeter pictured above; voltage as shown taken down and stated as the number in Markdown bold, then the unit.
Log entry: **14** V
